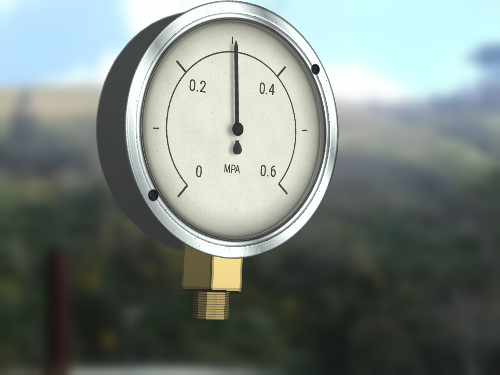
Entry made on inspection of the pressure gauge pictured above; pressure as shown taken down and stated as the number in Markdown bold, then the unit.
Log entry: **0.3** MPa
